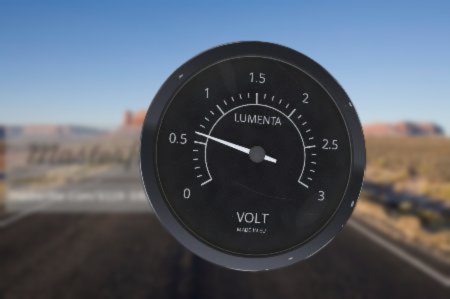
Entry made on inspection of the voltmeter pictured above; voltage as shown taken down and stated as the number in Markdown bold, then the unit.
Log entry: **0.6** V
